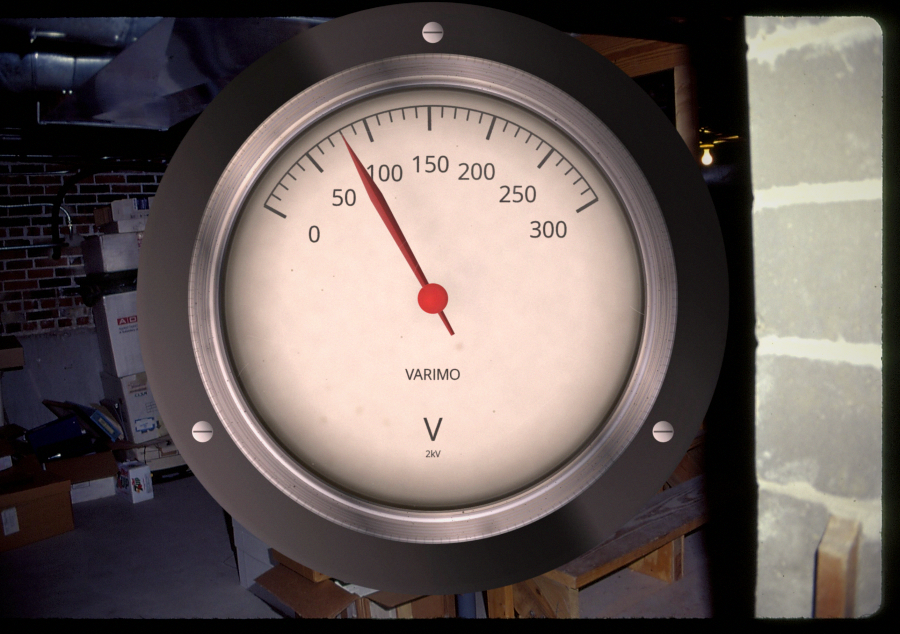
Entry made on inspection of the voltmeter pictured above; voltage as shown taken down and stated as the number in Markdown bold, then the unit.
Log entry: **80** V
